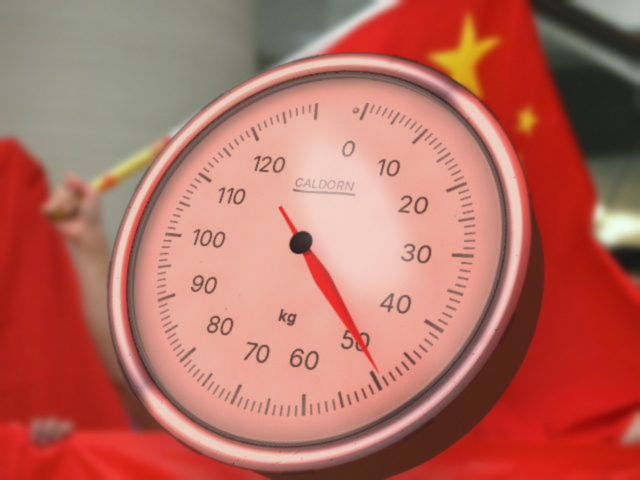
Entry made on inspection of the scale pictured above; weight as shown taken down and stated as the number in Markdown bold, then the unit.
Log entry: **49** kg
